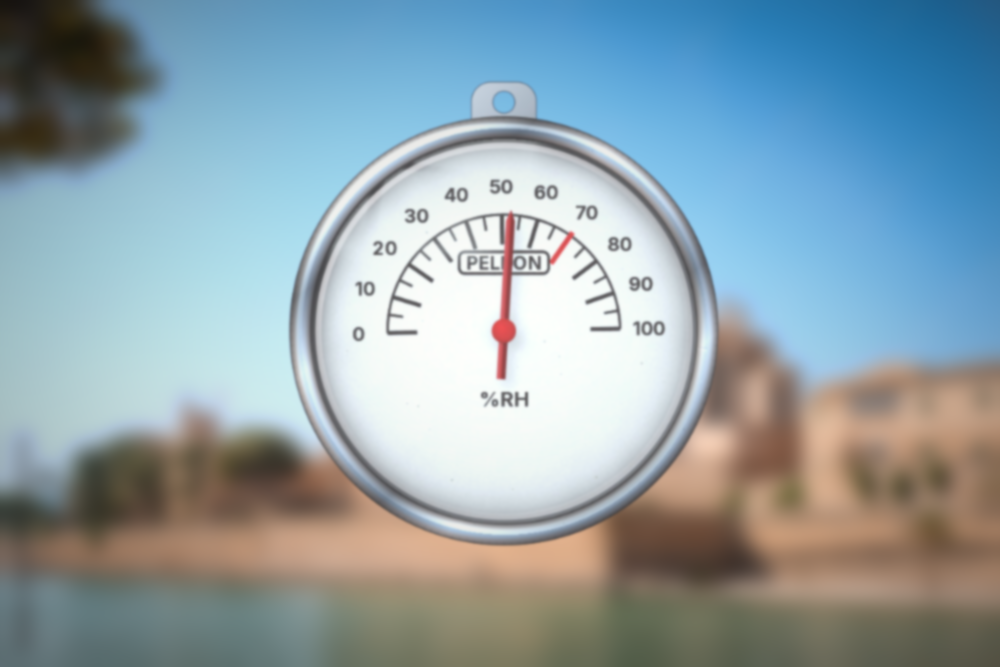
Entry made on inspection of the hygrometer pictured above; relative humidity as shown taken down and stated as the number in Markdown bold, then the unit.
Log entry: **52.5** %
